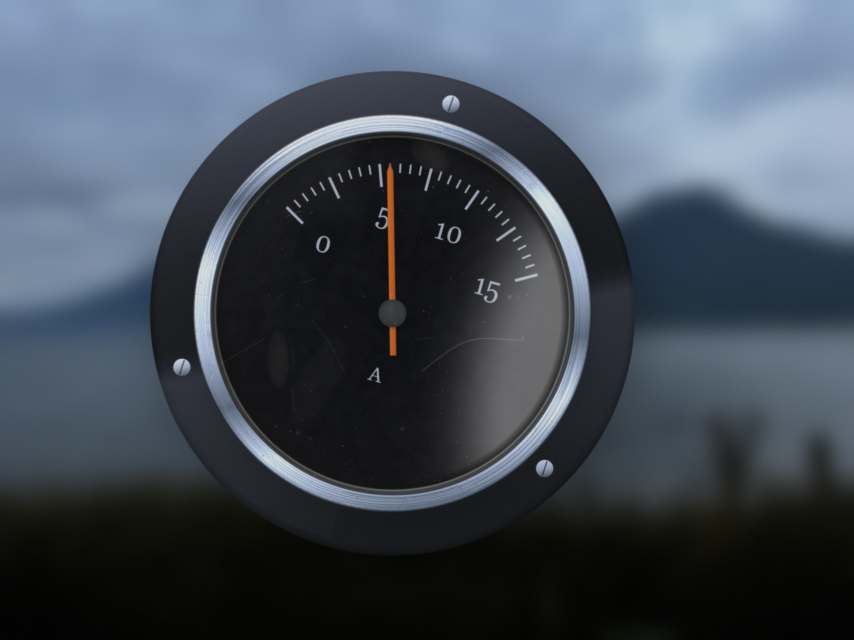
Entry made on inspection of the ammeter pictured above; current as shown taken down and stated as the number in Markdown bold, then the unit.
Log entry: **5.5** A
